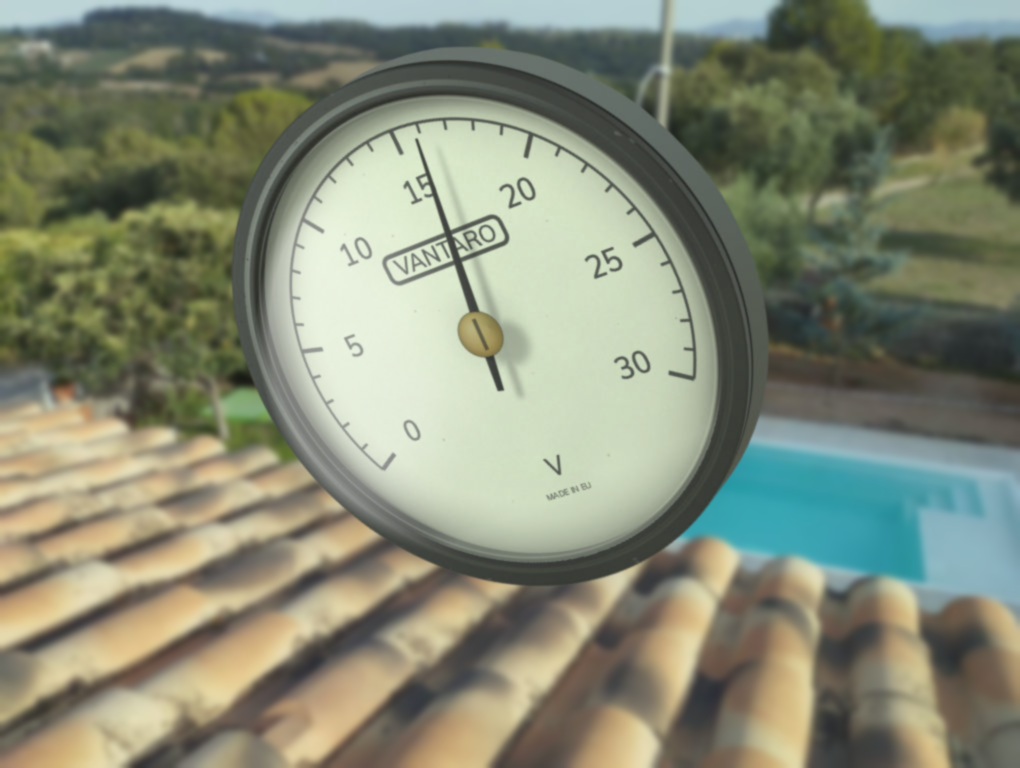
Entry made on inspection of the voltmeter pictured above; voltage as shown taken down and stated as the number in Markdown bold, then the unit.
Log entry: **16** V
